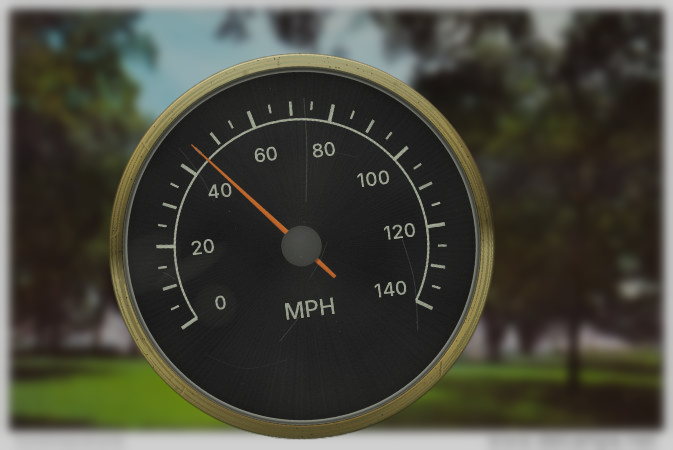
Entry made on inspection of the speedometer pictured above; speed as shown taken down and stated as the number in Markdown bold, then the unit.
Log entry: **45** mph
